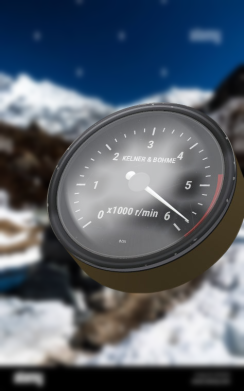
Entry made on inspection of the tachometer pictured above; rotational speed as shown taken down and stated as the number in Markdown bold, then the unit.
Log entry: **5800** rpm
